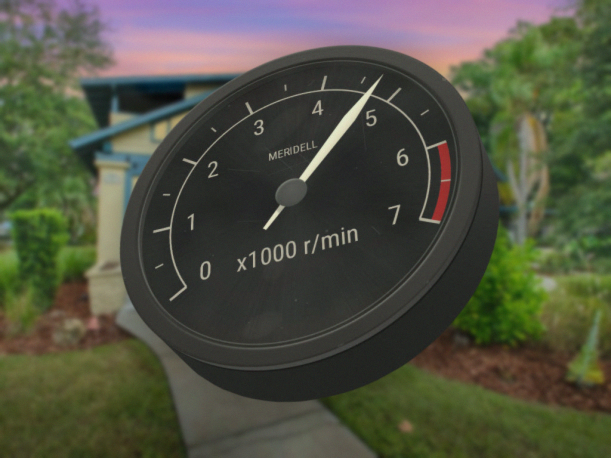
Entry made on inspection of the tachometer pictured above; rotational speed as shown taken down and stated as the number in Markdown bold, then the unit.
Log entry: **4750** rpm
